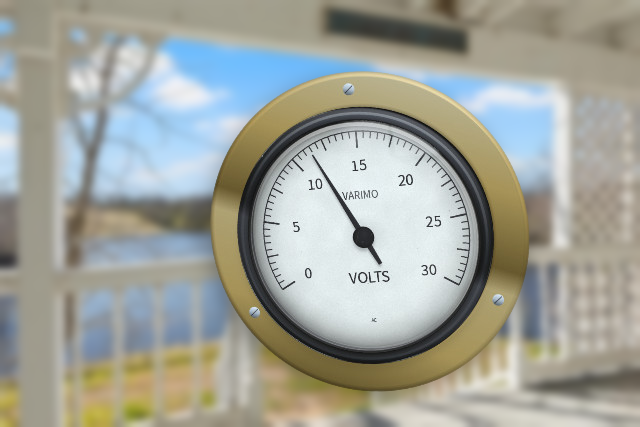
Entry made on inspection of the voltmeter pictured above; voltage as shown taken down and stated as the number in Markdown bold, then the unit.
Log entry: **11.5** V
